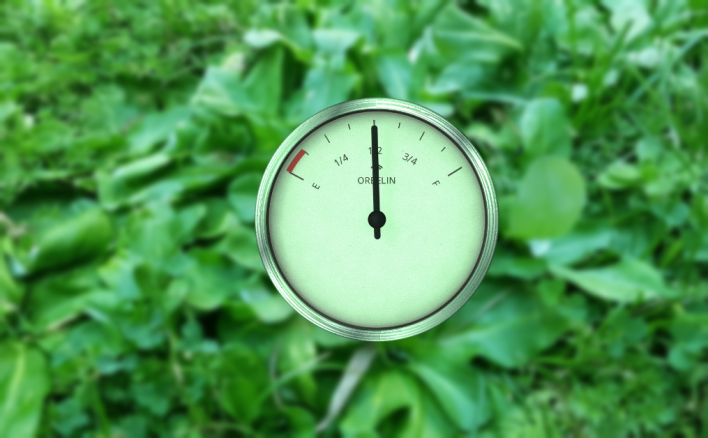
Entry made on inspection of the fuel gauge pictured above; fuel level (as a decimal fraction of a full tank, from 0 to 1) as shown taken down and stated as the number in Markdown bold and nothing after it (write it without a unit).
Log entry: **0.5**
